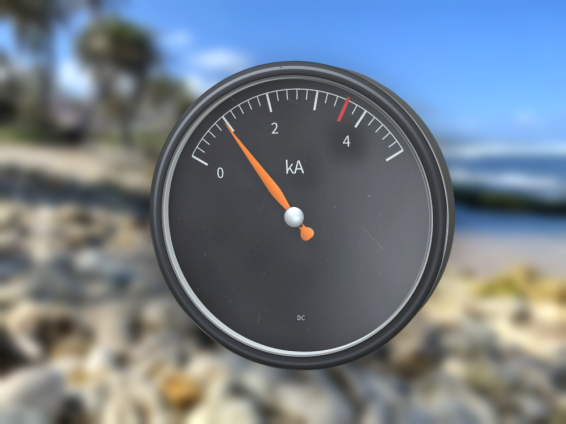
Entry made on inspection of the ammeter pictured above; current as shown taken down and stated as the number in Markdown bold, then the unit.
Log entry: **1** kA
